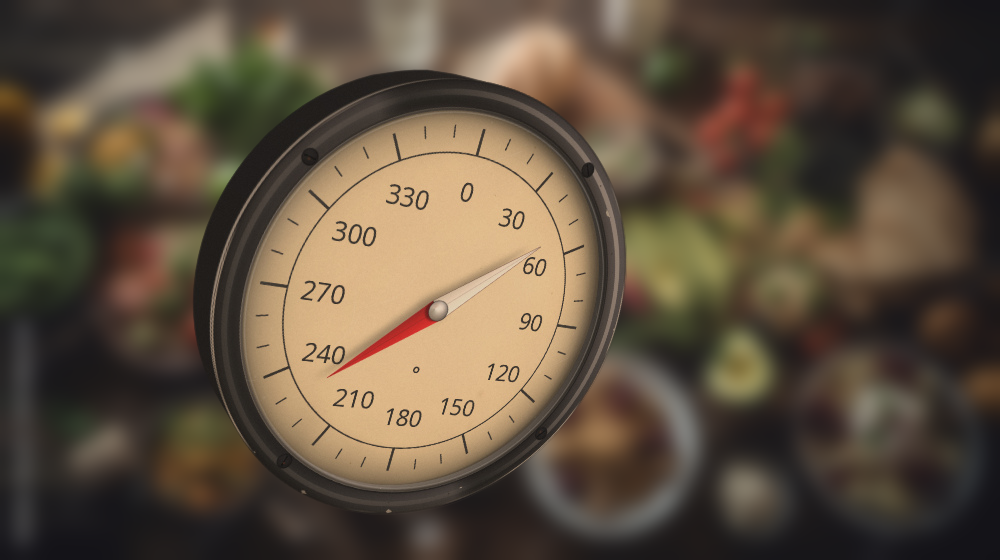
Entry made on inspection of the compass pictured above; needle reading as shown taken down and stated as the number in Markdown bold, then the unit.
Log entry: **230** °
